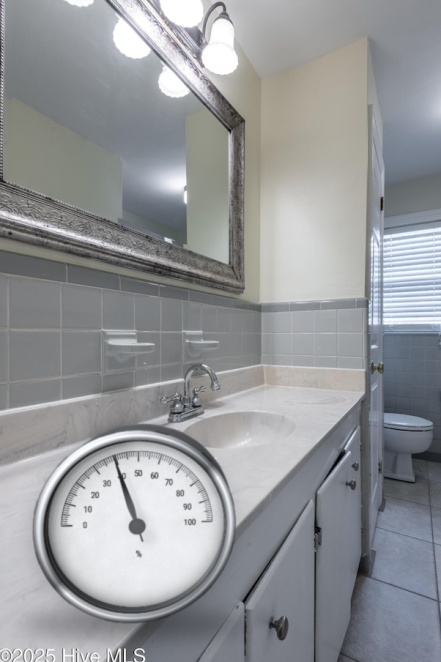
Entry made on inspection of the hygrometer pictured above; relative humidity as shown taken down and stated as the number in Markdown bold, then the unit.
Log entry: **40** %
